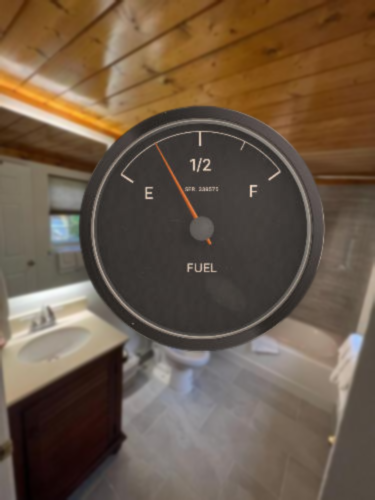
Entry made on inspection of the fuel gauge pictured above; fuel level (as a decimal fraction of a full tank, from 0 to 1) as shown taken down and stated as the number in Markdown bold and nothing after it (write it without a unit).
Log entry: **0.25**
